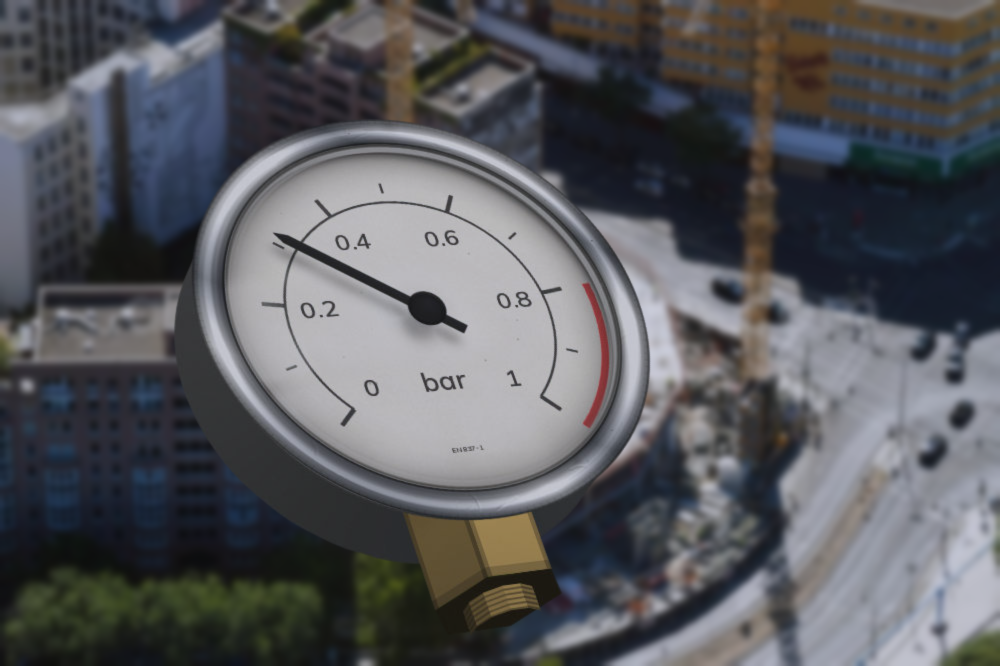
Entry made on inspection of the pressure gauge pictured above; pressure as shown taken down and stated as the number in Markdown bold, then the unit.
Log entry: **0.3** bar
